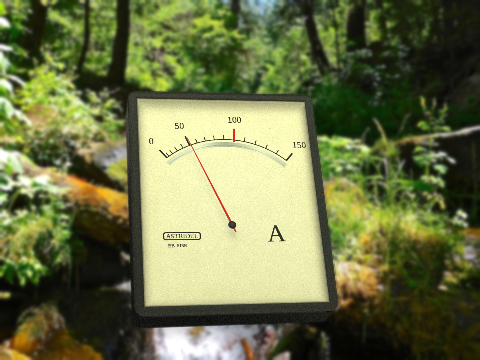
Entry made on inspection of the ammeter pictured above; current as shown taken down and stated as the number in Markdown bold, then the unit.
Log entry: **50** A
